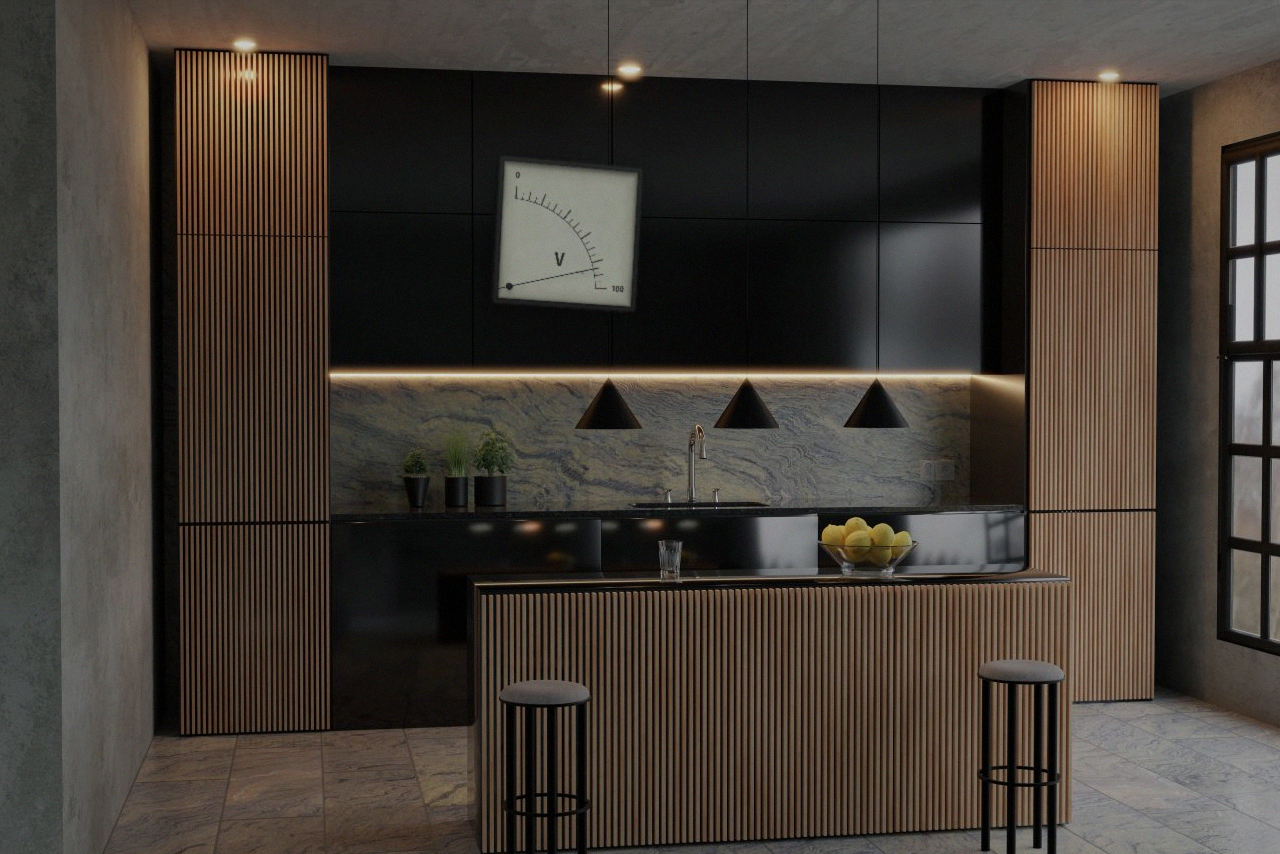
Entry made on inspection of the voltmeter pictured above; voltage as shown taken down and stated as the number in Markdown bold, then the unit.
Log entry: **85** V
